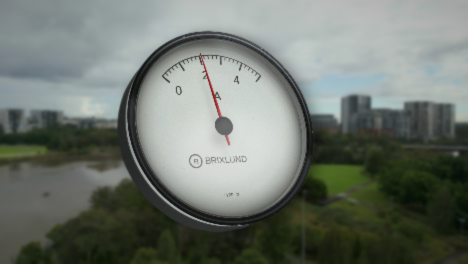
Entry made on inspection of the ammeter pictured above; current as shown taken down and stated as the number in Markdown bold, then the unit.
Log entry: **2** A
